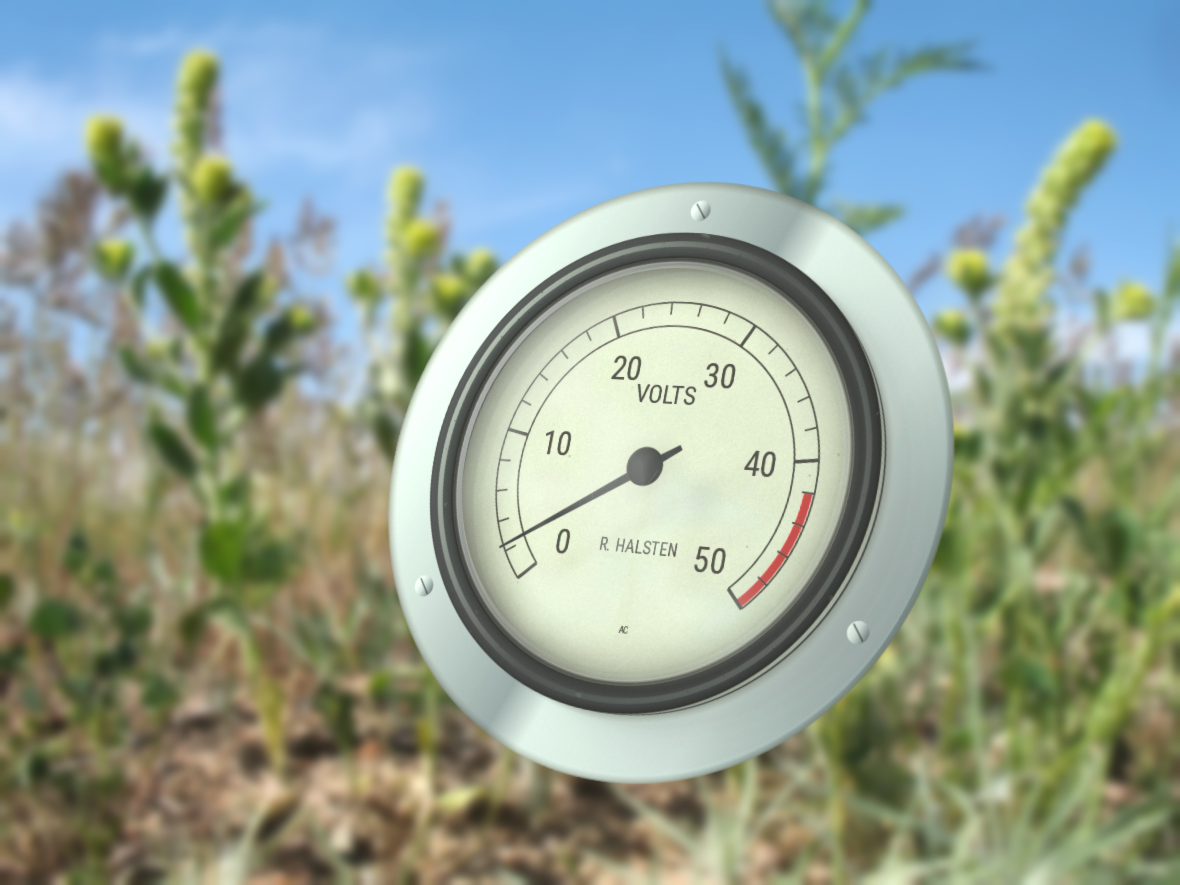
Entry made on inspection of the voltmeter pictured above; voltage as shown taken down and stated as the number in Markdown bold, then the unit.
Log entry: **2** V
